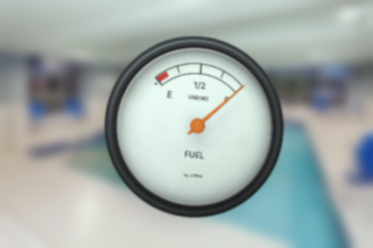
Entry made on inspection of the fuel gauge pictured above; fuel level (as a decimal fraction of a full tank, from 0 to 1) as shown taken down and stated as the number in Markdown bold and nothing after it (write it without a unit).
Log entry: **1**
